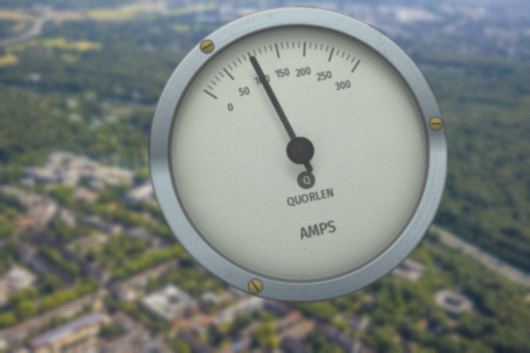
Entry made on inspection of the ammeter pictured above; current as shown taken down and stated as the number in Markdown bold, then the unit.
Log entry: **100** A
